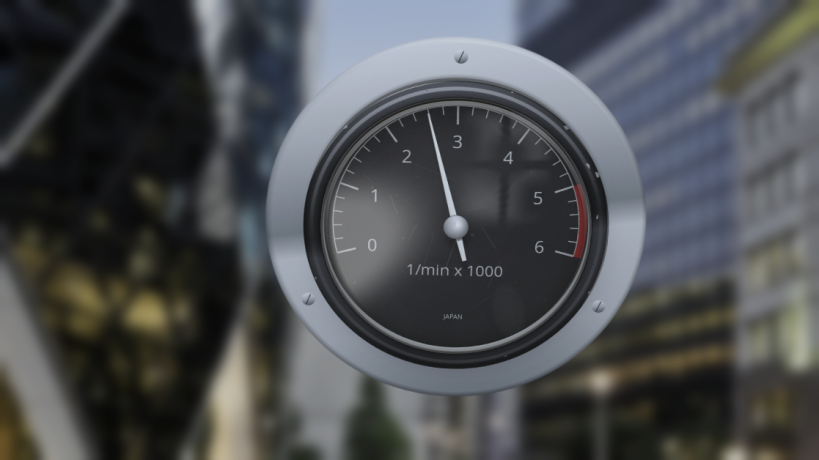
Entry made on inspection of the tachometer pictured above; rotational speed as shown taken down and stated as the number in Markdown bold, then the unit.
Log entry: **2600** rpm
